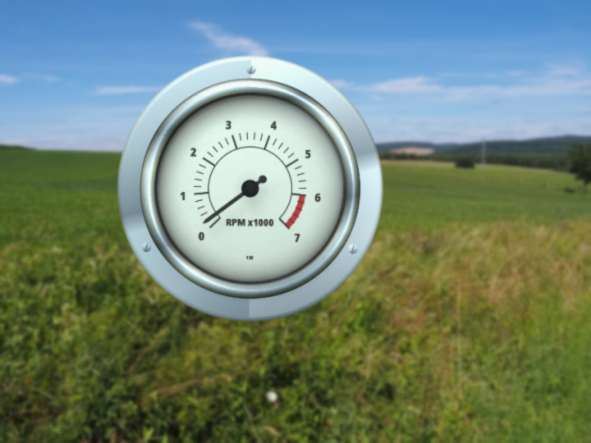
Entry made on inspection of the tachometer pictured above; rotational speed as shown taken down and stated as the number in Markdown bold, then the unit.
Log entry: **200** rpm
